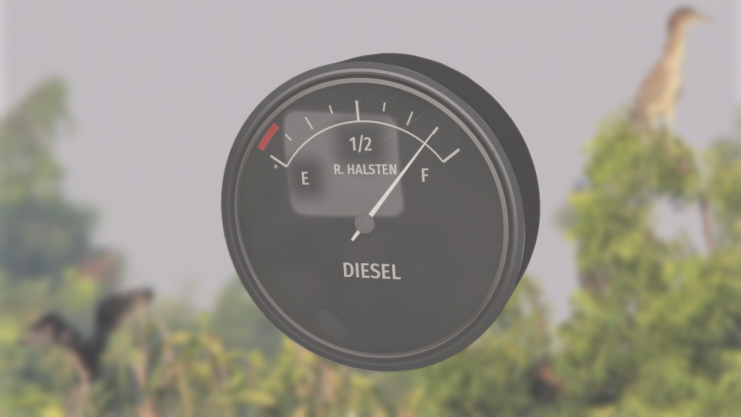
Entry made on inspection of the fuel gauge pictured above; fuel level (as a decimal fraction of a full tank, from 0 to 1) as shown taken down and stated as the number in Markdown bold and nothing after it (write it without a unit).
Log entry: **0.875**
